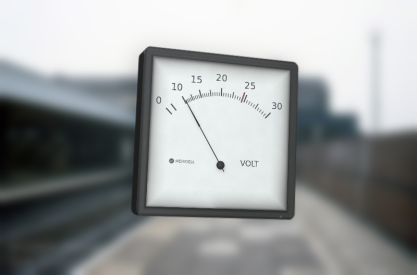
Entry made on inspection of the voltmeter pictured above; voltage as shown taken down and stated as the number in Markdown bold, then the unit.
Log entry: **10** V
